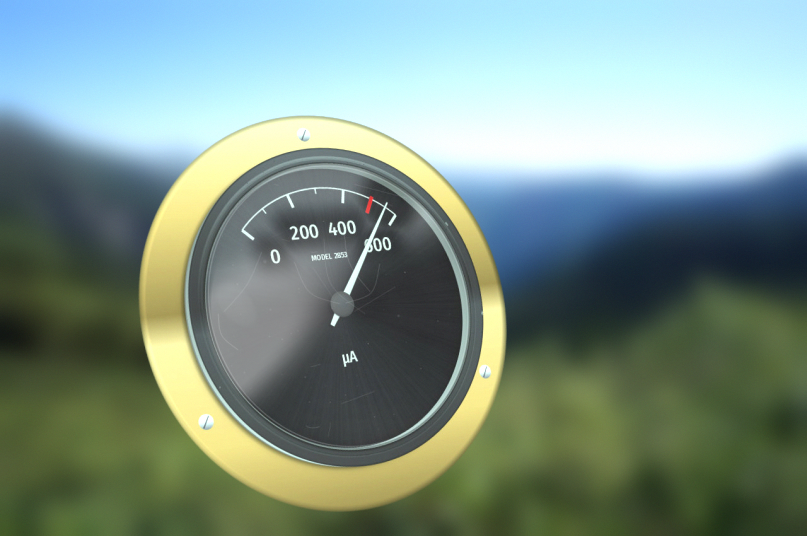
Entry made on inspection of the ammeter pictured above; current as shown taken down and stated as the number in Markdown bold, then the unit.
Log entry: **550** µA
